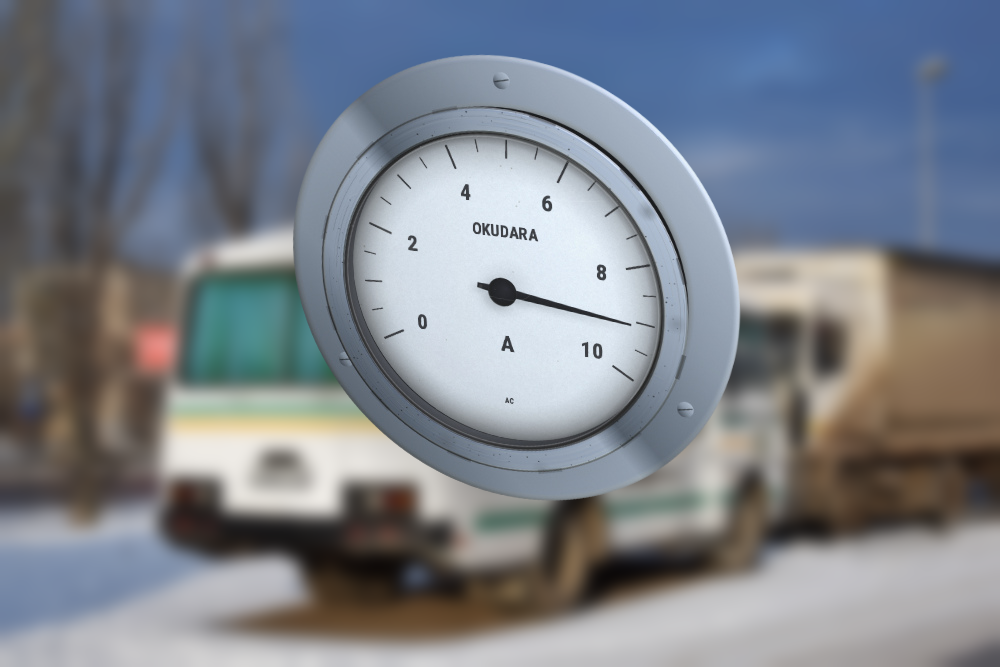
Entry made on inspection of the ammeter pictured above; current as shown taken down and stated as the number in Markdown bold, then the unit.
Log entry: **9** A
